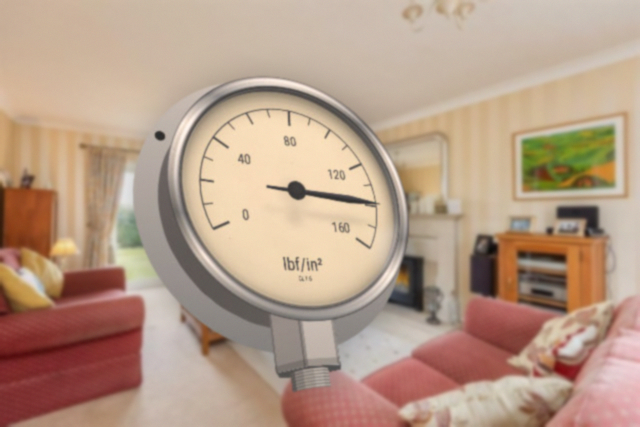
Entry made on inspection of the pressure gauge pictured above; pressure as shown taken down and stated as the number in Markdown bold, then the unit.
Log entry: **140** psi
